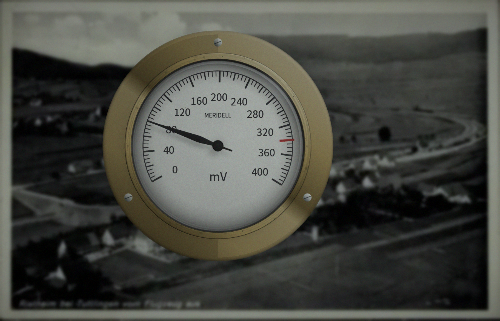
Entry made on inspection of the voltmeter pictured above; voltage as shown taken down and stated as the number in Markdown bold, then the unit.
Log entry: **80** mV
